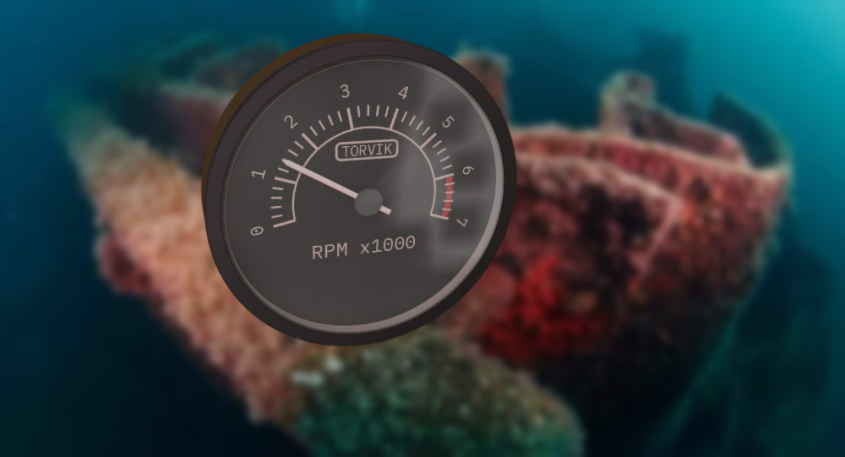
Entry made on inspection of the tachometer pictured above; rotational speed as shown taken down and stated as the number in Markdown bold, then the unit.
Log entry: **1400** rpm
